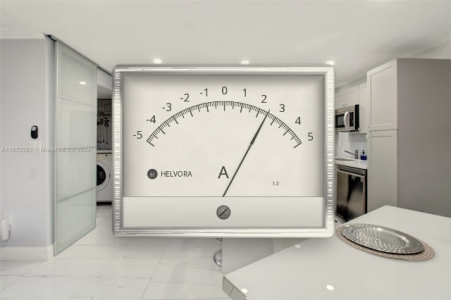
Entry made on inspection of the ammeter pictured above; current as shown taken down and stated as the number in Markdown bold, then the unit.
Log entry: **2.5** A
